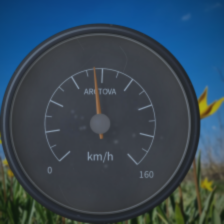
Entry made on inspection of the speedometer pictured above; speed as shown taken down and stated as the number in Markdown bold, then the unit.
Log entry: **75** km/h
